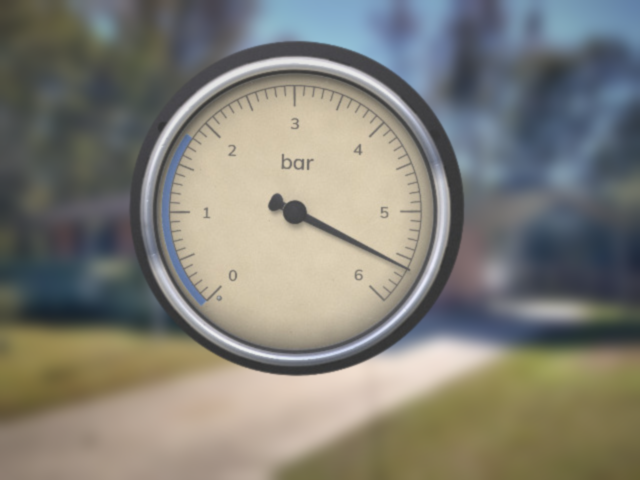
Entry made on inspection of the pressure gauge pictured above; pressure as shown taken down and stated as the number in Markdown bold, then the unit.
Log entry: **5.6** bar
